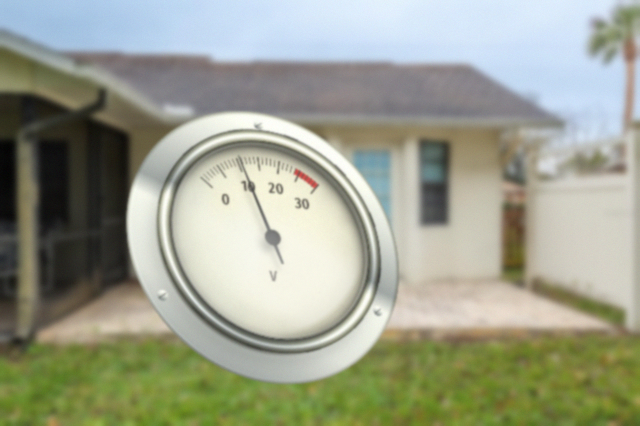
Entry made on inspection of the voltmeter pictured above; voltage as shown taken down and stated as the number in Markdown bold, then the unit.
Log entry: **10** V
